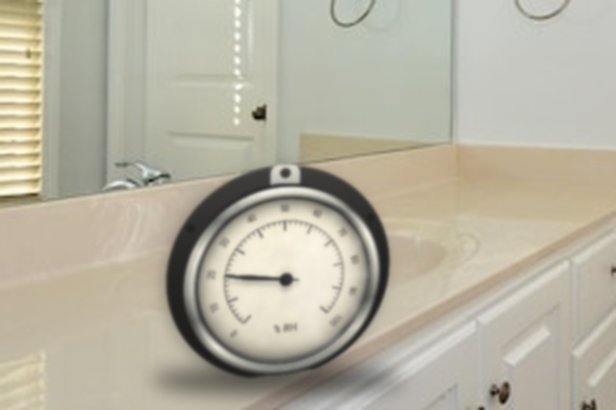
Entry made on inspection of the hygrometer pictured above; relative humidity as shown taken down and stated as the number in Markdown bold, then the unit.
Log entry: **20** %
